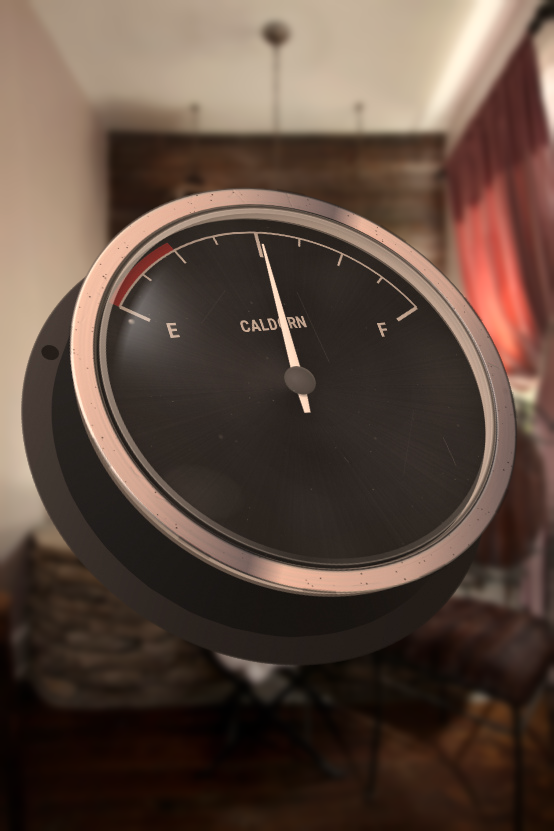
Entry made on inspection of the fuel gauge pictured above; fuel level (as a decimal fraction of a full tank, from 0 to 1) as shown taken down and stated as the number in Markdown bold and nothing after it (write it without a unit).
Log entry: **0.5**
